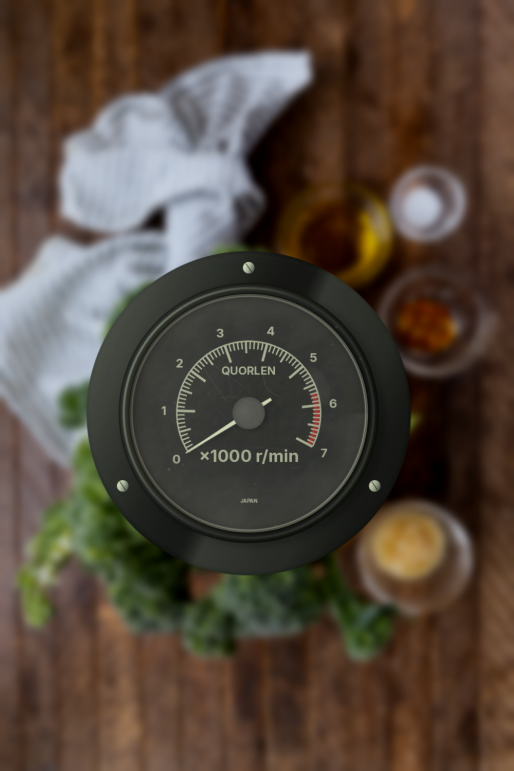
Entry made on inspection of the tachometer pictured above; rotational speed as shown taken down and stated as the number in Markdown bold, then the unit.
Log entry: **0** rpm
